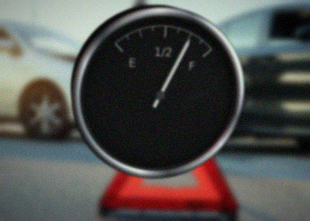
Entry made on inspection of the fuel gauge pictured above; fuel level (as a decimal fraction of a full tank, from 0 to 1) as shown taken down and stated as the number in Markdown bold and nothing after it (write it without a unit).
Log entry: **0.75**
